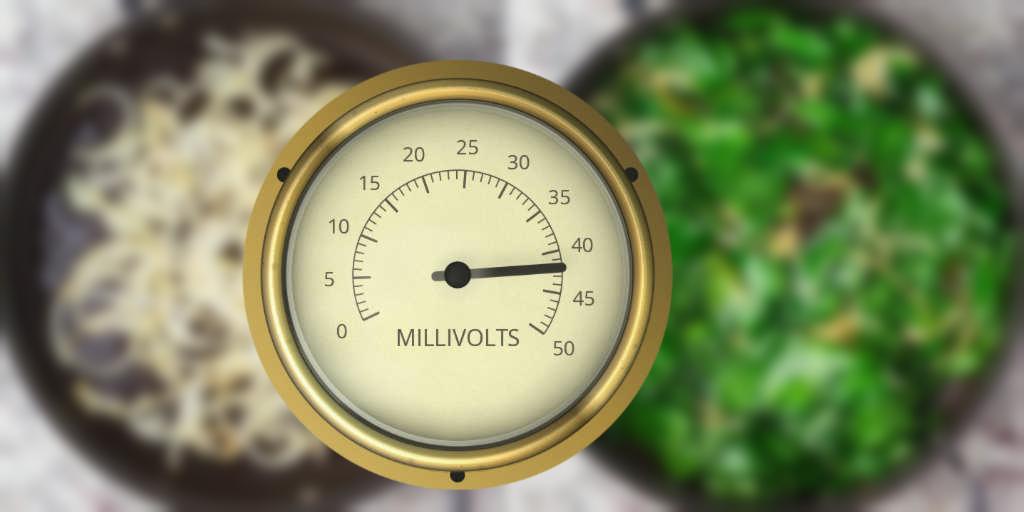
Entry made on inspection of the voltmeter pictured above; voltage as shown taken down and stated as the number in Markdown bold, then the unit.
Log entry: **42** mV
